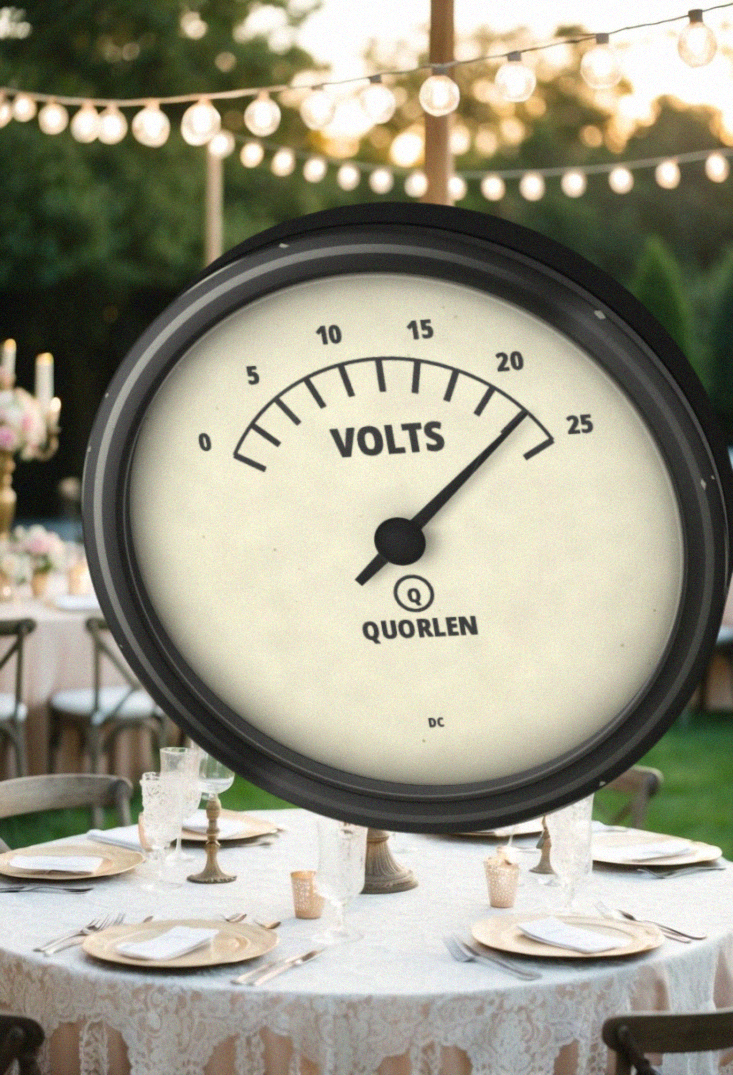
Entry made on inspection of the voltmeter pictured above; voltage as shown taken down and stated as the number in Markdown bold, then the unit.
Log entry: **22.5** V
